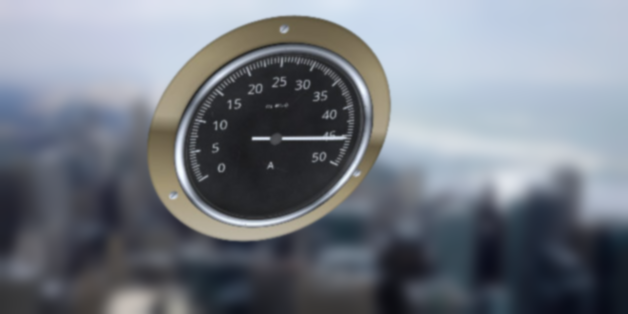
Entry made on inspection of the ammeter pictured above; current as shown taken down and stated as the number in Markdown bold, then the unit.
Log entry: **45** A
